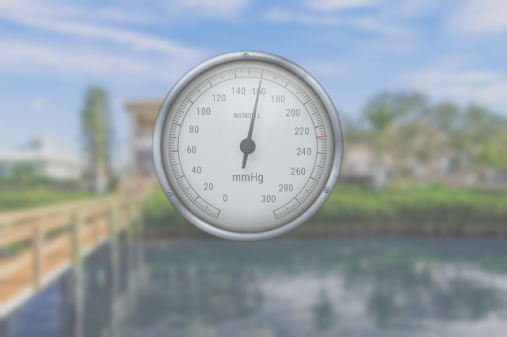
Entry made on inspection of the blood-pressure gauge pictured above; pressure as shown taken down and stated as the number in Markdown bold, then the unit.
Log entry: **160** mmHg
